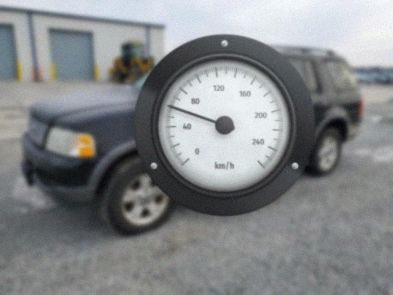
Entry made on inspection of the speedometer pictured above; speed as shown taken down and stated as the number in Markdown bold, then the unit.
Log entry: **60** km/h
